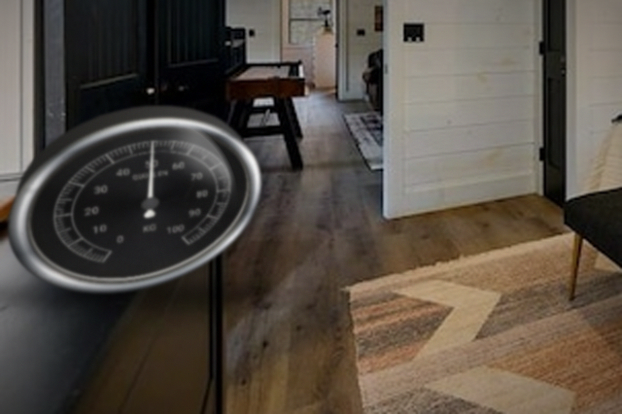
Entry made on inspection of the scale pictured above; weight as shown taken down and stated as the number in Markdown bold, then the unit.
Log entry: **50** kg
